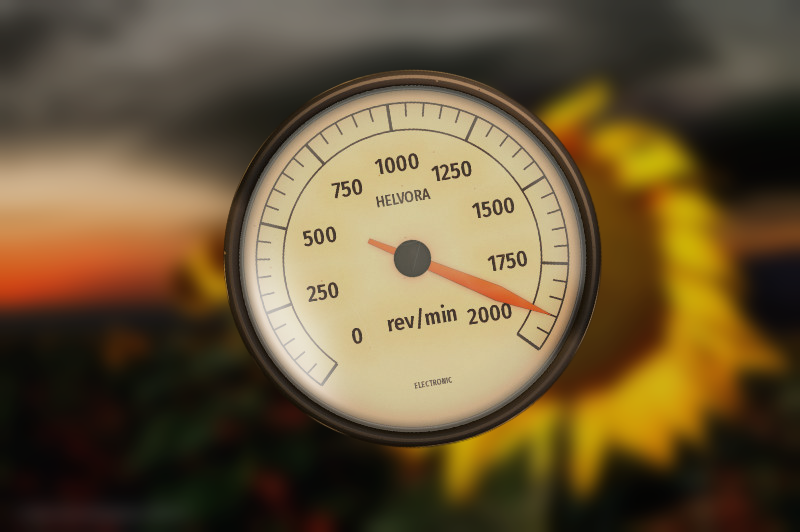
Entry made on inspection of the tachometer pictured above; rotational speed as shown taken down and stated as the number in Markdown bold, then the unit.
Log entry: **1900** rpm
